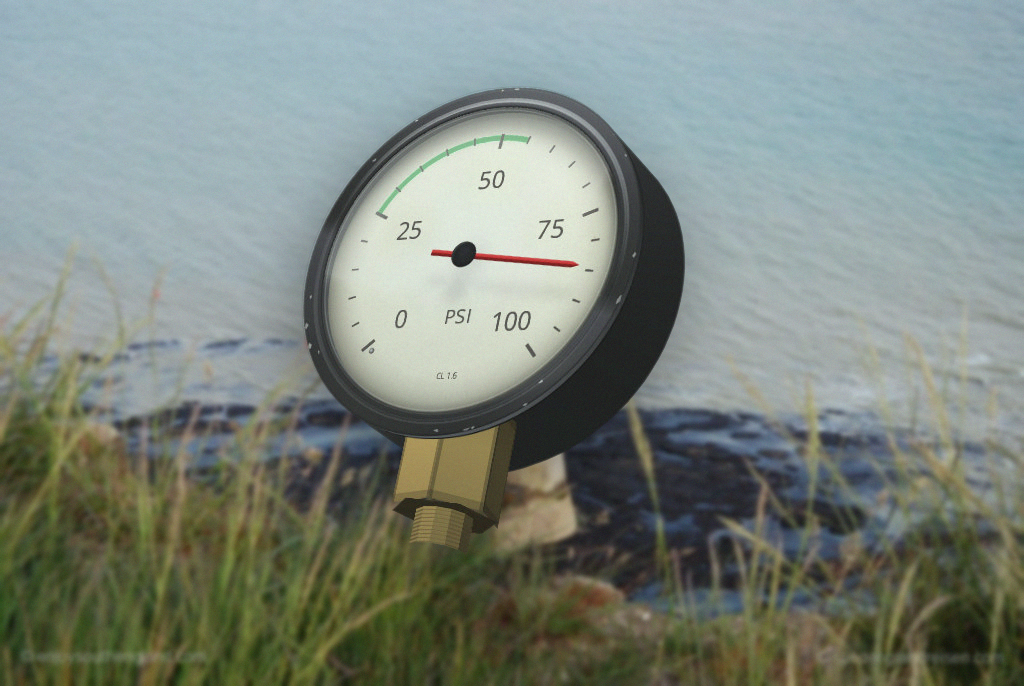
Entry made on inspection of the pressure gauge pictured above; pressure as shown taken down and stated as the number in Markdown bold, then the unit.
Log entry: **85** psi
